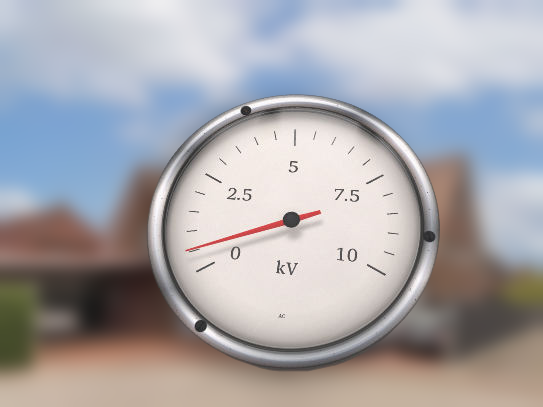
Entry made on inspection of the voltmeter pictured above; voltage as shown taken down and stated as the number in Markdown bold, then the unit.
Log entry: **0.5** kV
